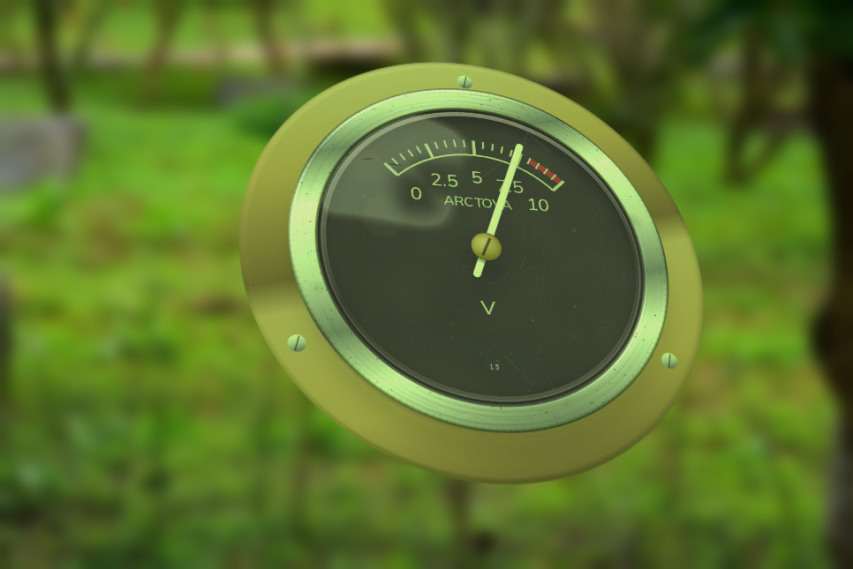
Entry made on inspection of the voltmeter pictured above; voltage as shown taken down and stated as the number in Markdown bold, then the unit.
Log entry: **7.25** V
